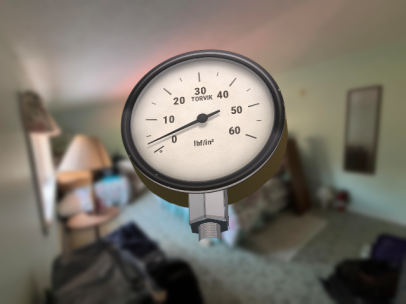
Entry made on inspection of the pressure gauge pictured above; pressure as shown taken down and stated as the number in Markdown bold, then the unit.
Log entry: **2.5** psi
